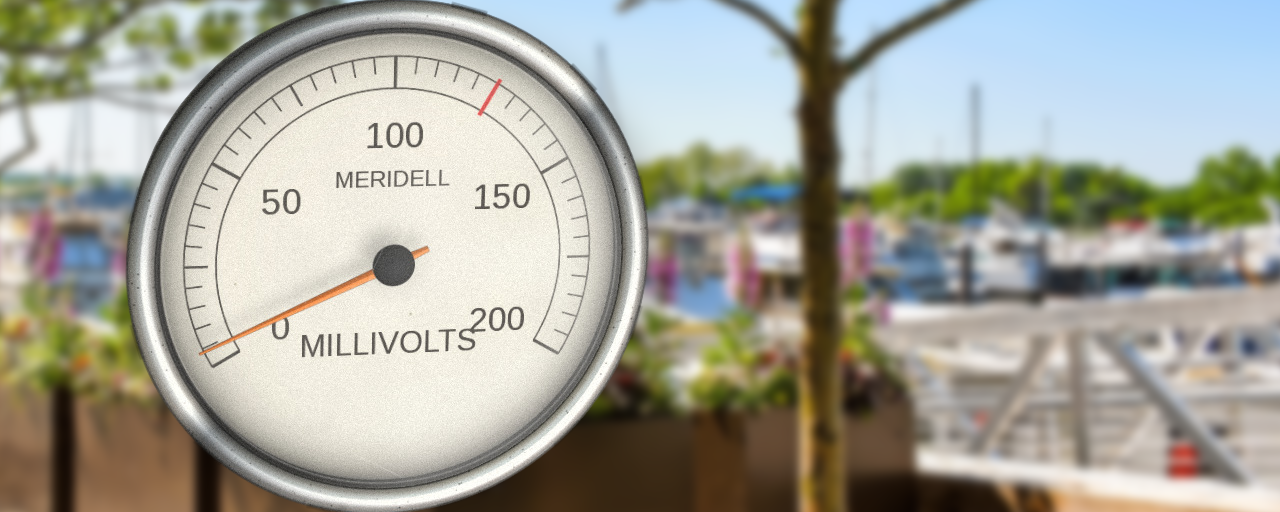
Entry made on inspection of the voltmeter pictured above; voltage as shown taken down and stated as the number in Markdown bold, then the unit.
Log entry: **5** mV
